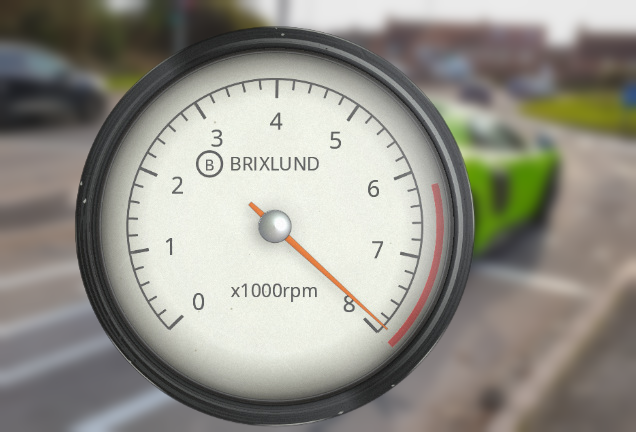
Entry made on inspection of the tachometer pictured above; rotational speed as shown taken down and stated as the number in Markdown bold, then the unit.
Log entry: **7900** rpm
